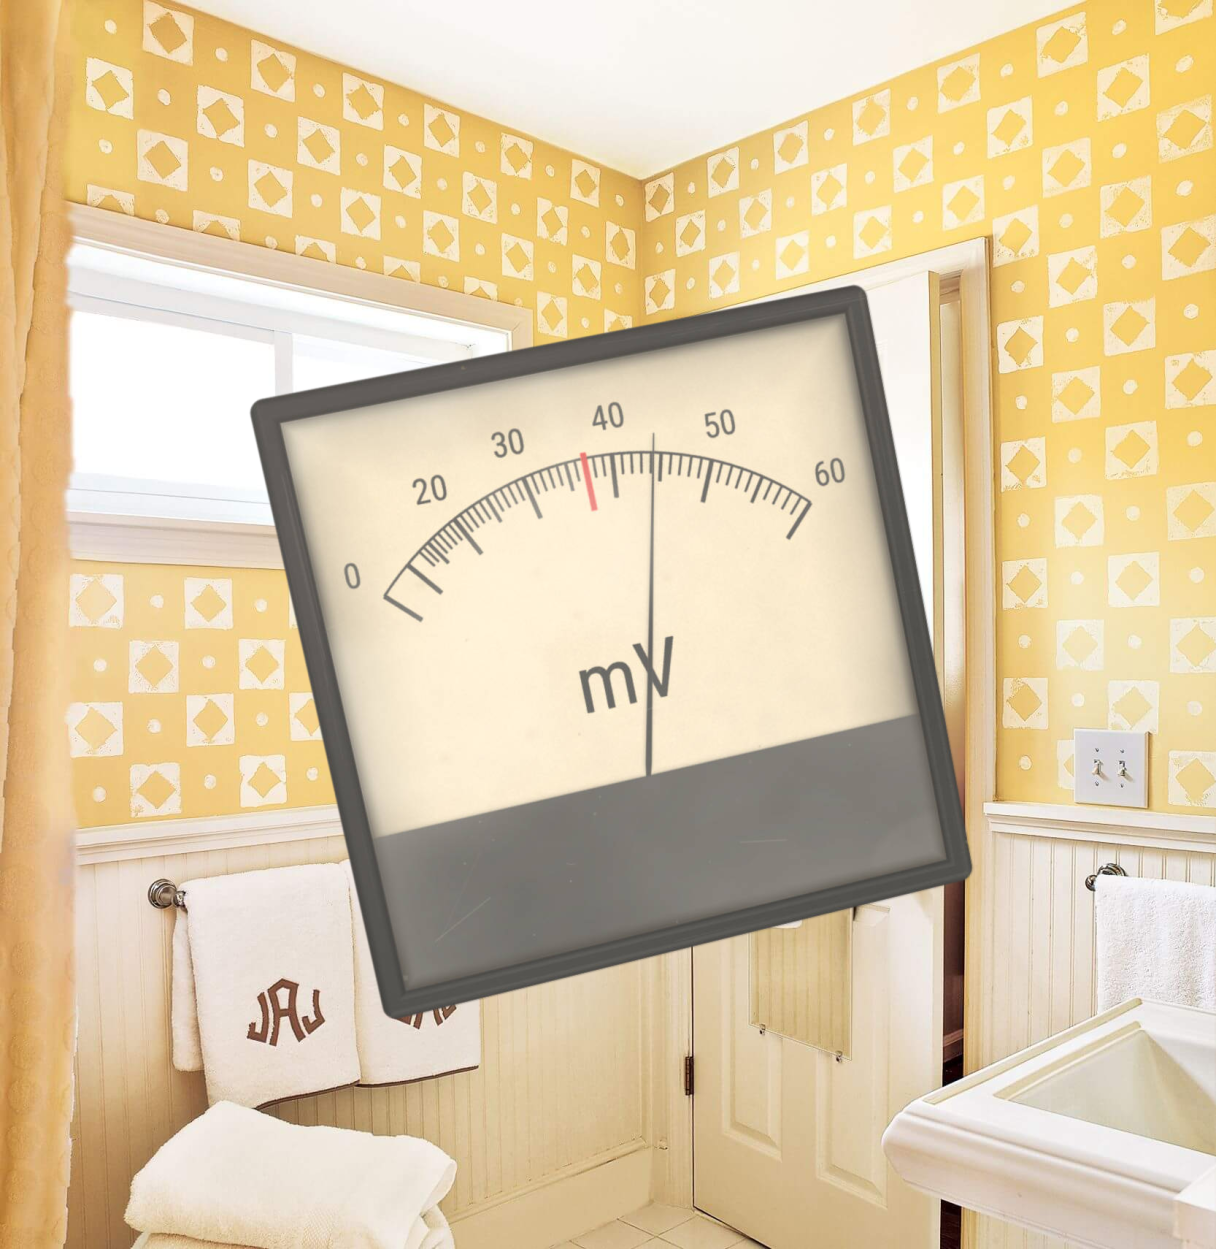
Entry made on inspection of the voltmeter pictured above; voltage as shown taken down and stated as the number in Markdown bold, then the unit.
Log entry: **44** mV
